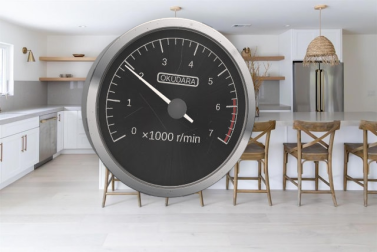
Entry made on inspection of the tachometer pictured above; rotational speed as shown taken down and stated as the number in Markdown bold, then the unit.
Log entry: **1900** rpm
